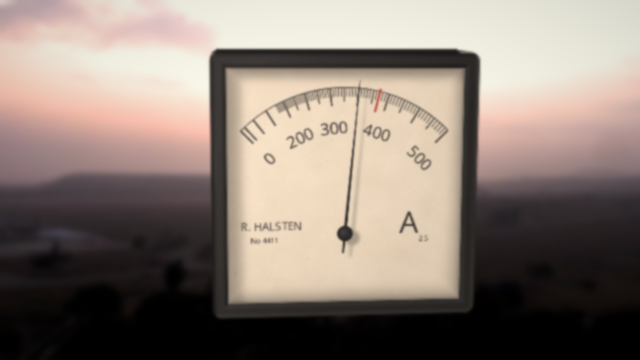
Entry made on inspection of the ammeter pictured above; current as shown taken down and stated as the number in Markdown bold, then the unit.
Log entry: **350** A
